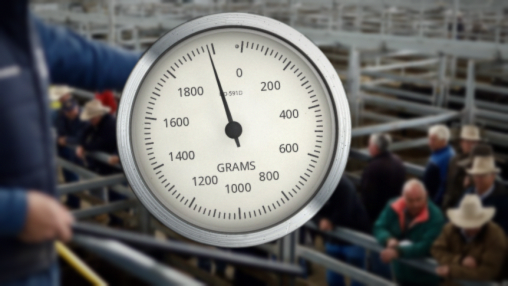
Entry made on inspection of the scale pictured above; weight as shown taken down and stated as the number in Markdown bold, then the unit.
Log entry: **1980** g
